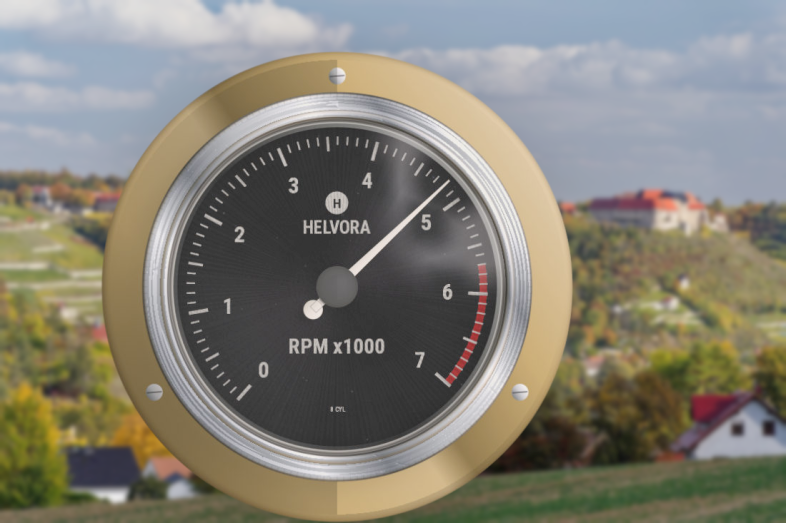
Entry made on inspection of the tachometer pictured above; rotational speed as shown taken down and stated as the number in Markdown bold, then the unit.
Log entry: **4800** rpm
